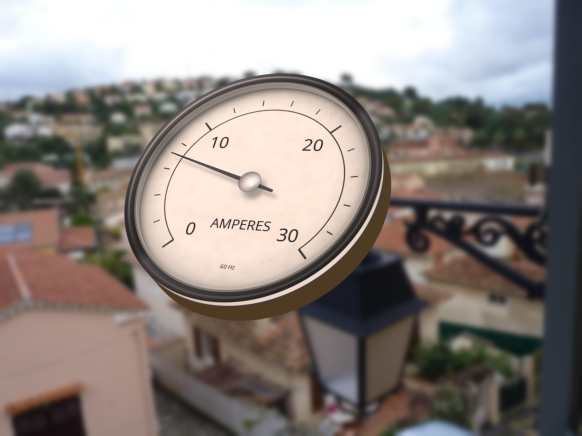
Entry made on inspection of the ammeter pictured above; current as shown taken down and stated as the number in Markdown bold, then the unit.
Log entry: **7** A
